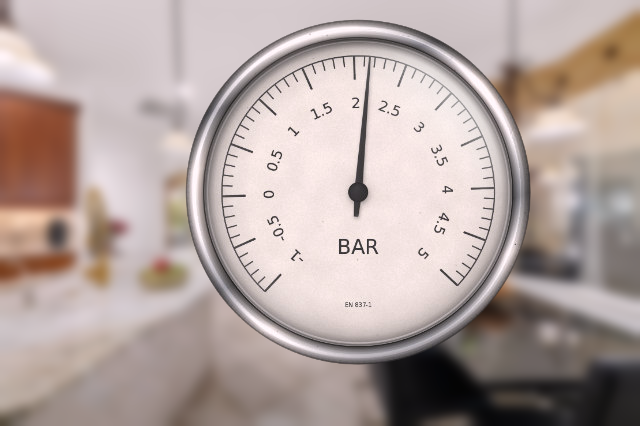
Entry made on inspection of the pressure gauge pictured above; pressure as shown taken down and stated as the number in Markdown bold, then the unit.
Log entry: **2.15** bar
